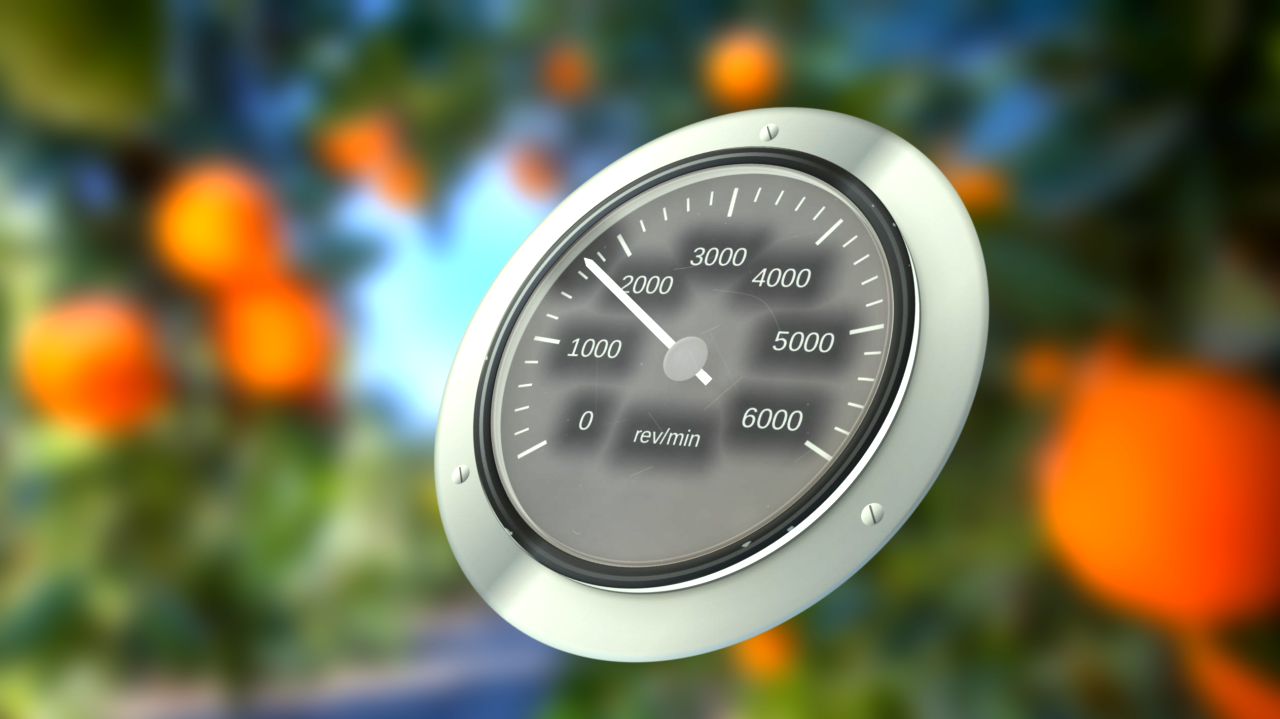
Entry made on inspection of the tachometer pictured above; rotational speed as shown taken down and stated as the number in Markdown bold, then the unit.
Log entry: **1700** rpm
